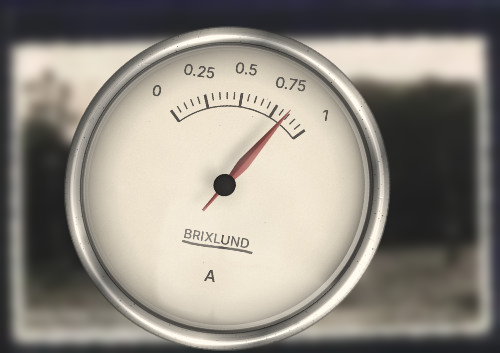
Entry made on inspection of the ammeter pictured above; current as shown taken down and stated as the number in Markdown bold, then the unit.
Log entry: **0.85** A
